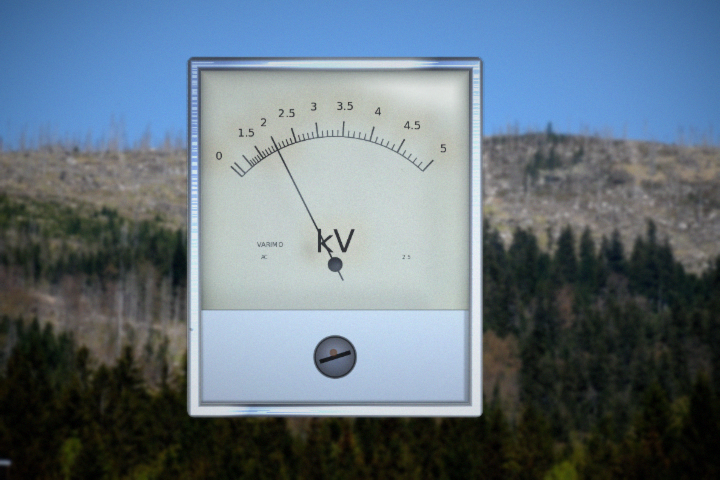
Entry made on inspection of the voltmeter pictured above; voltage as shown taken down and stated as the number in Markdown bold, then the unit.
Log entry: **2** kV
